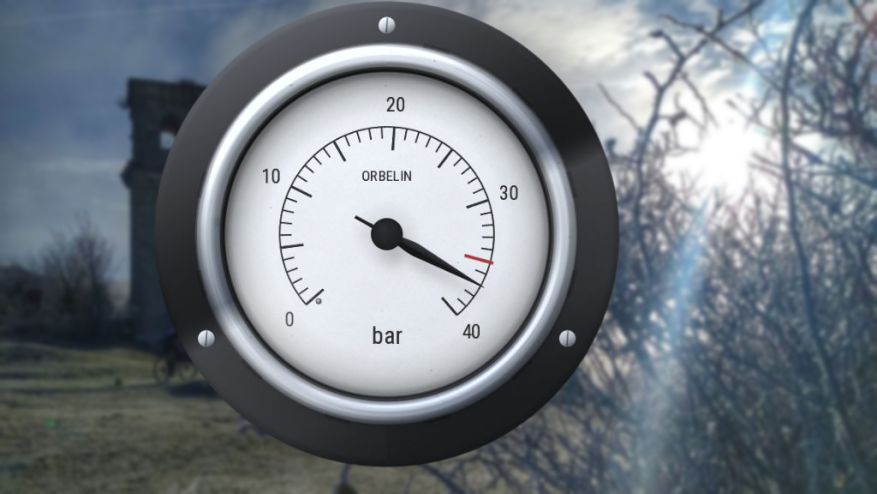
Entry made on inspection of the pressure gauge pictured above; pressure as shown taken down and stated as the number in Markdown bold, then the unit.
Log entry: **37** bar
